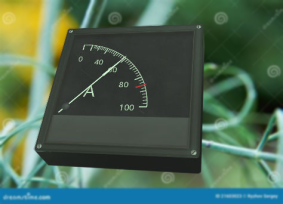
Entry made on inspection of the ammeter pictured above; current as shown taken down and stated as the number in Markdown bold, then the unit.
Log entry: **60** A
